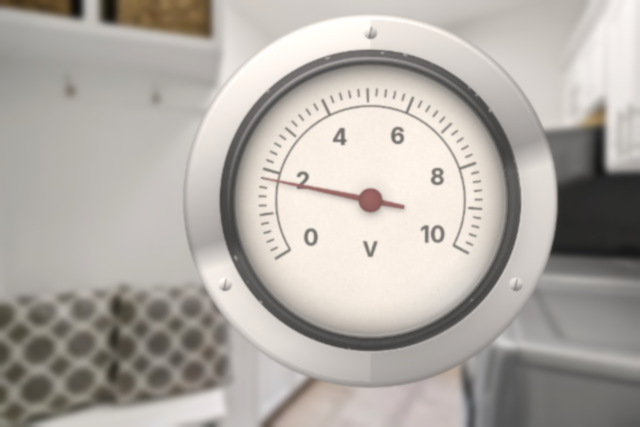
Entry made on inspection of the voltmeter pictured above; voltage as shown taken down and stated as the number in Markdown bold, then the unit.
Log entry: **1.8** V
